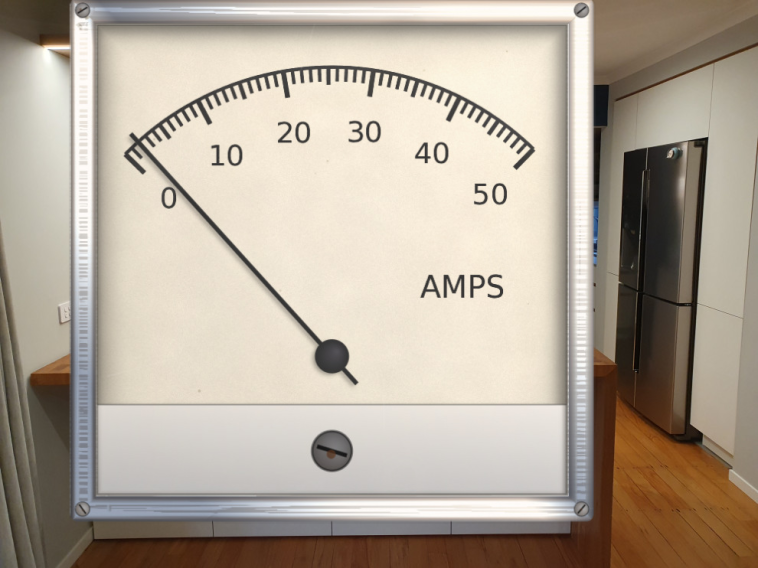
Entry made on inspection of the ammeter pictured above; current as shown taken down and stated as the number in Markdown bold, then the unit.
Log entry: **2** A
